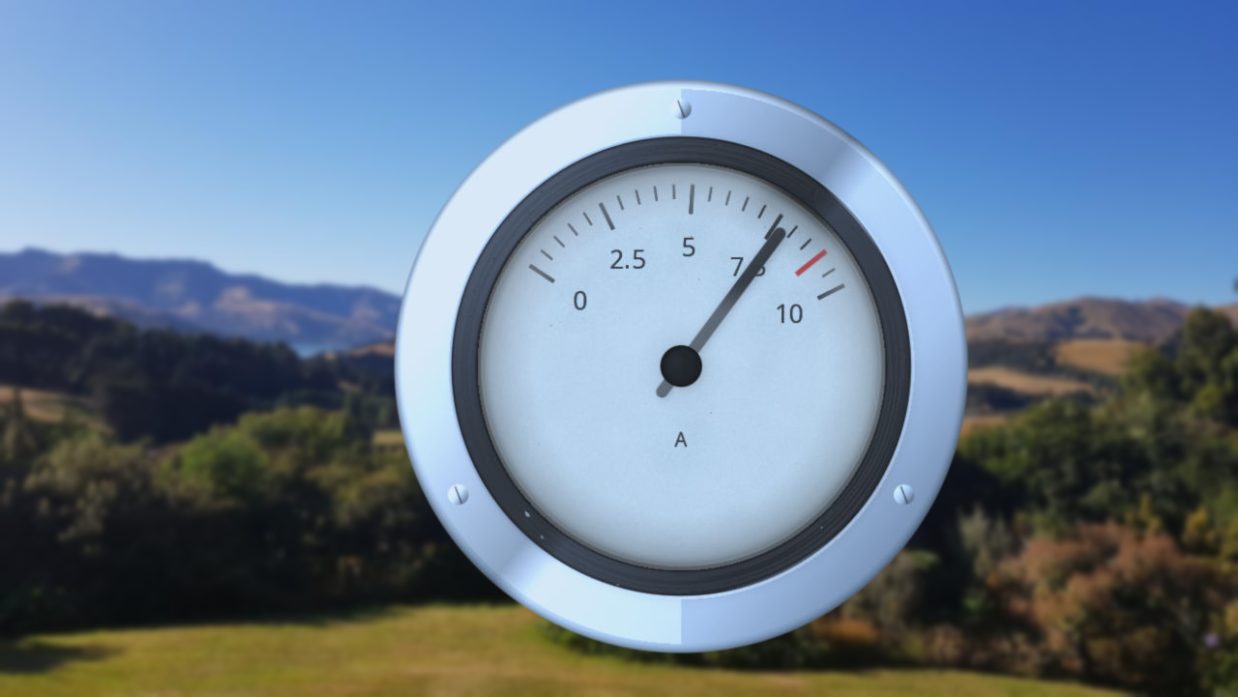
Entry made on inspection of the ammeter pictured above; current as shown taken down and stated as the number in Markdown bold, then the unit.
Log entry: **7.75** A
